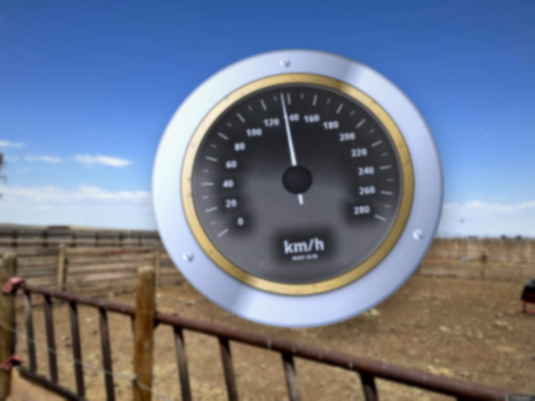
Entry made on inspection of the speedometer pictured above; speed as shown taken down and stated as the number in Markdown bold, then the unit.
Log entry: **135** km/h
